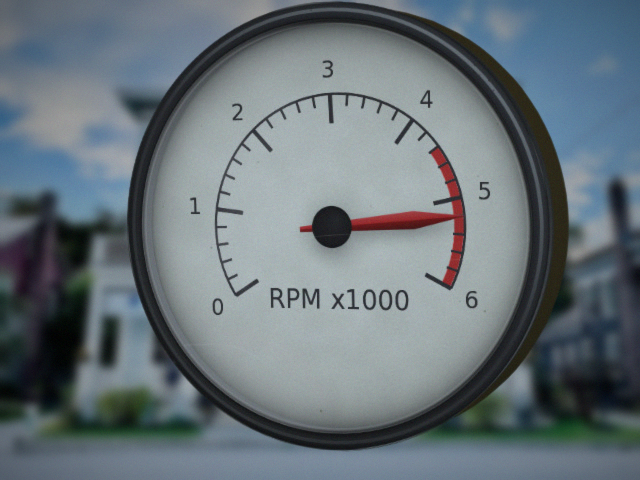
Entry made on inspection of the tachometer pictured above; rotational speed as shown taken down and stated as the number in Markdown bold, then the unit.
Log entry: **5200** rpm
